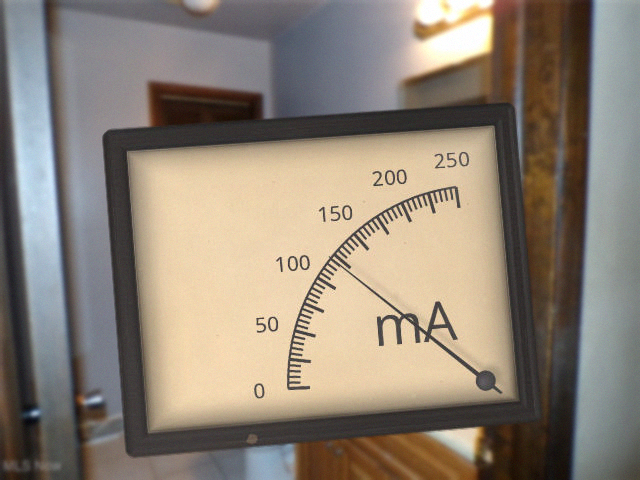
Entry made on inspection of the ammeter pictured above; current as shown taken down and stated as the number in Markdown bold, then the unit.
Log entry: **120** mA
